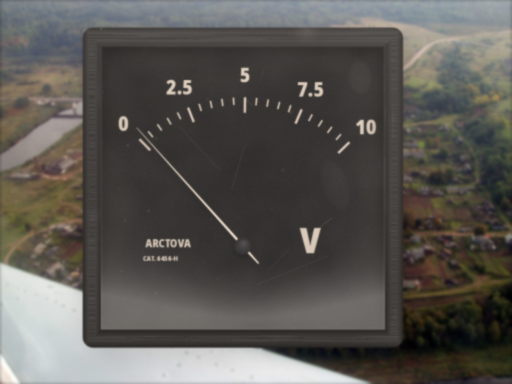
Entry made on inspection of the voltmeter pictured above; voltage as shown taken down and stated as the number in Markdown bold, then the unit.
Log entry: **0.25** V
